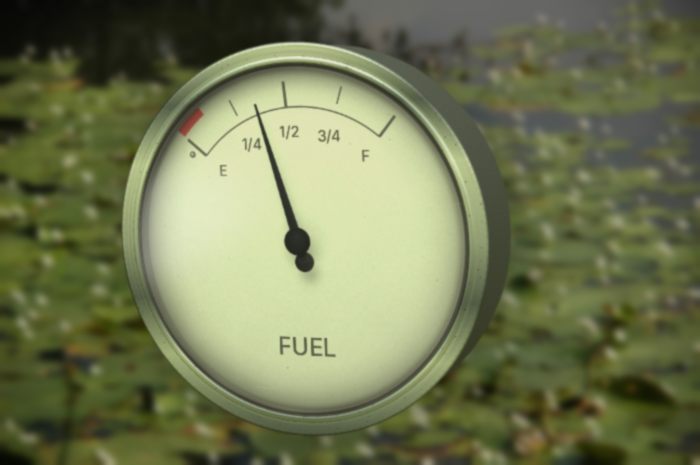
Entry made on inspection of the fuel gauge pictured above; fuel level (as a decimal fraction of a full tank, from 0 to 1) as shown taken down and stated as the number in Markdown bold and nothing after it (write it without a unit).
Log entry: **0.375**
